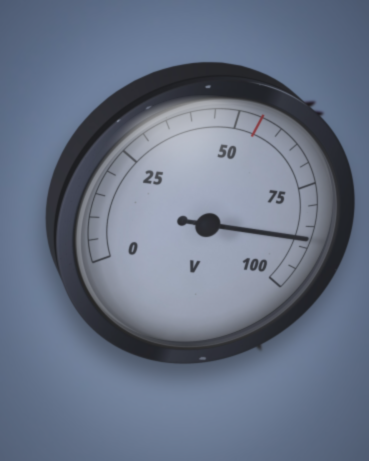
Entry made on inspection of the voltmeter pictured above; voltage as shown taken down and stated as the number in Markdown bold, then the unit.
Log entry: **87.5** V
